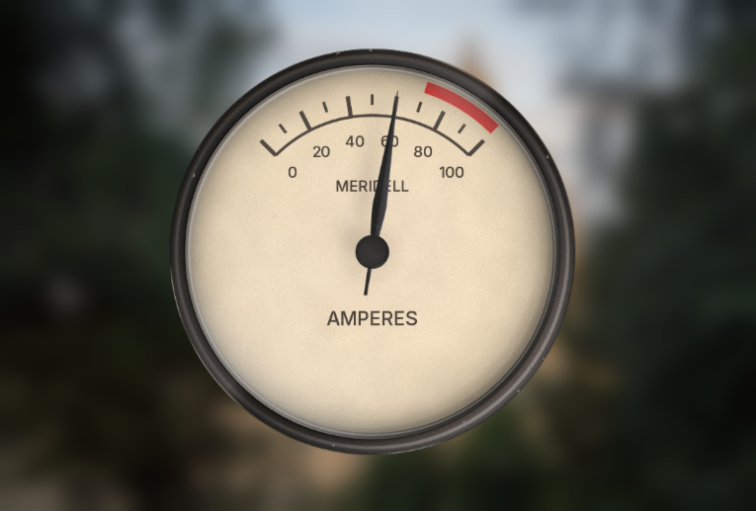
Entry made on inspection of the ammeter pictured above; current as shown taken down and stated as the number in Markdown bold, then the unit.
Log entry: **60** A
